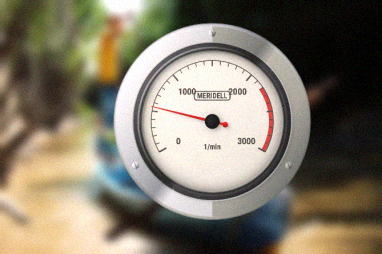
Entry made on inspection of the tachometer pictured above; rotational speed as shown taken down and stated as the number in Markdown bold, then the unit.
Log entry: **550** rpm
